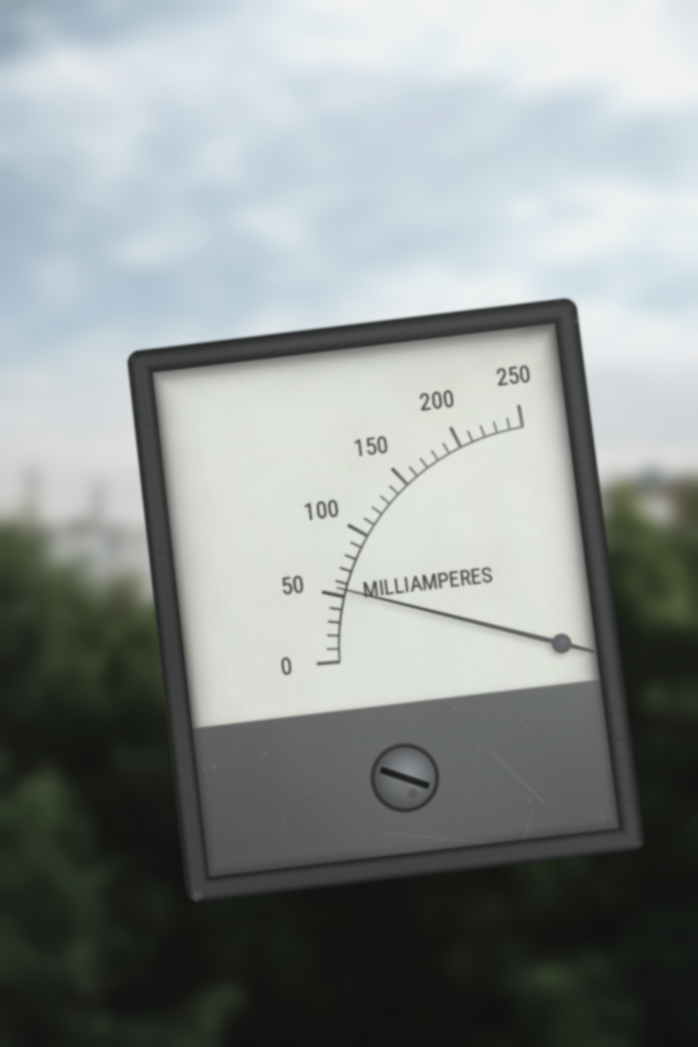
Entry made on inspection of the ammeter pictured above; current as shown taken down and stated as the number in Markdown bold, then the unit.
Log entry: **55** mA
